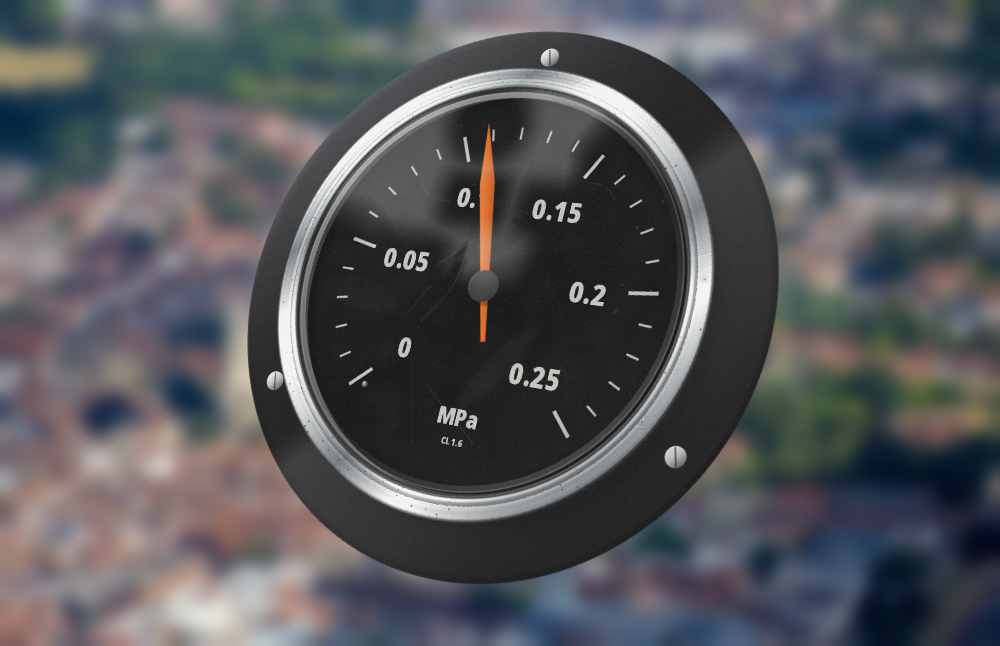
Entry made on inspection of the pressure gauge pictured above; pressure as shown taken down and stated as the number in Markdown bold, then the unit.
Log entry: **0.11** MPa
